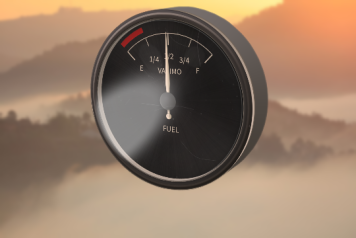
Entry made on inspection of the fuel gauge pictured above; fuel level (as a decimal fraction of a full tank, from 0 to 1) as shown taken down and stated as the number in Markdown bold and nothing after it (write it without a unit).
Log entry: **0.5**
